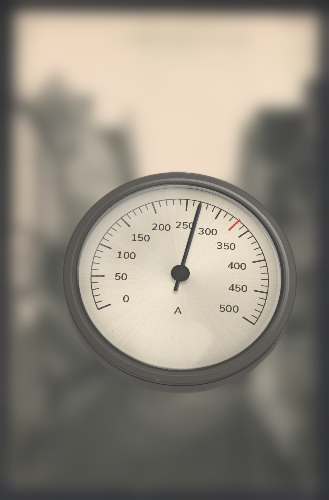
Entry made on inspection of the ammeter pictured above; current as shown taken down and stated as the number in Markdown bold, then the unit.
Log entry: **270** A
